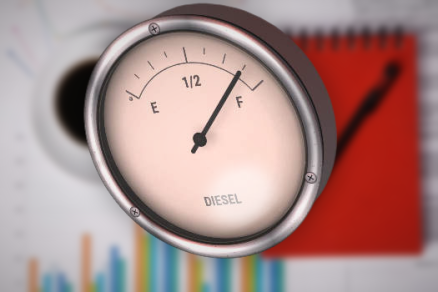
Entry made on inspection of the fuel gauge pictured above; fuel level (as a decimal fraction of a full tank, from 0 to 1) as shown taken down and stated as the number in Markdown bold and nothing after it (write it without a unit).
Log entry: **0.875**
